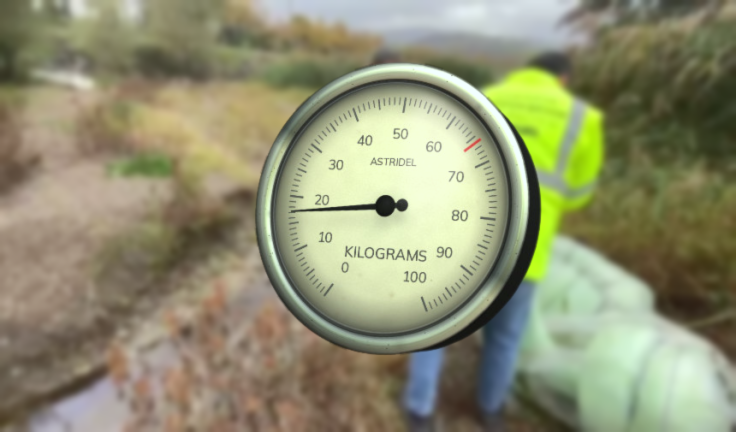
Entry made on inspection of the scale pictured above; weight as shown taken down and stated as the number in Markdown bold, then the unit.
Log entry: **17** kg
